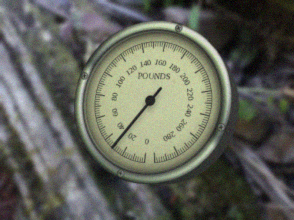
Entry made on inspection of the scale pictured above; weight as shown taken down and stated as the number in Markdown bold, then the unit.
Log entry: **30** lb
